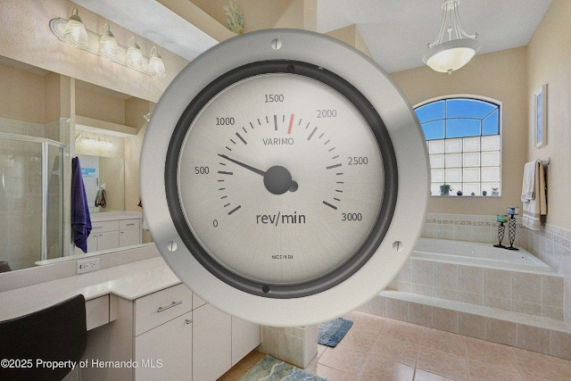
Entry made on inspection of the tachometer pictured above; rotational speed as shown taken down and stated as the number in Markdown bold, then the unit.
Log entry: **700** rpm
